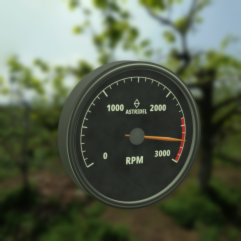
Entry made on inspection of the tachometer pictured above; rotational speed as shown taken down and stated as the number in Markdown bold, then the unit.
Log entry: **2700** rpm
